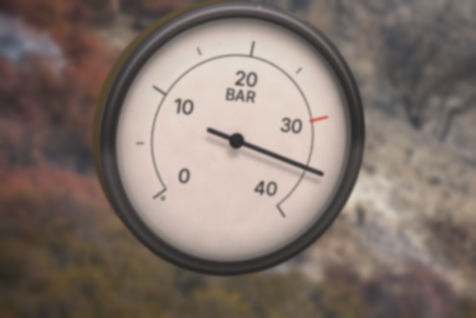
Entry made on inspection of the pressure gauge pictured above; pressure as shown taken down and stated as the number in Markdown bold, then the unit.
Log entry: **35** bar
